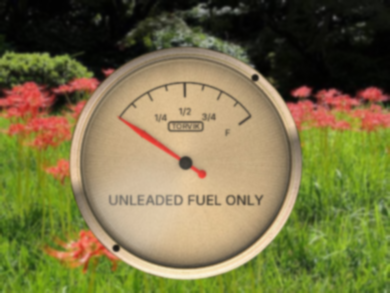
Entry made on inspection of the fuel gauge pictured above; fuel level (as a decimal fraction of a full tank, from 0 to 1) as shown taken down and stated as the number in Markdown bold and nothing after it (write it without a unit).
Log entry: **0**
